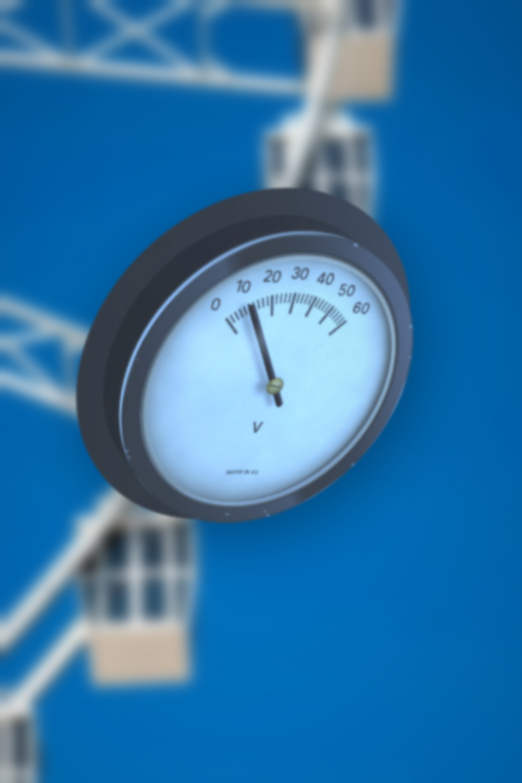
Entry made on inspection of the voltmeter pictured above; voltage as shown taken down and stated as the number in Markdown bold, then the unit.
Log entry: **10** V
